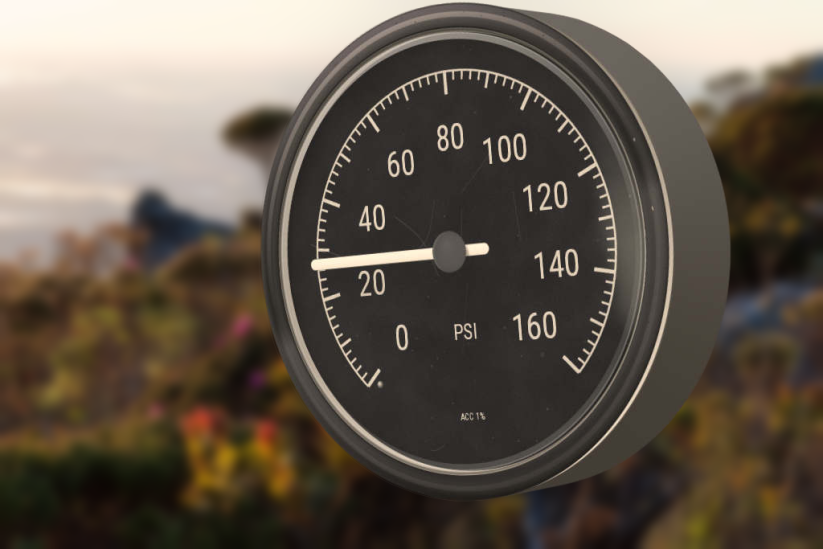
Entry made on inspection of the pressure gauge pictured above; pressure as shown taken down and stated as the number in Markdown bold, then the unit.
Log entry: **27** psi
